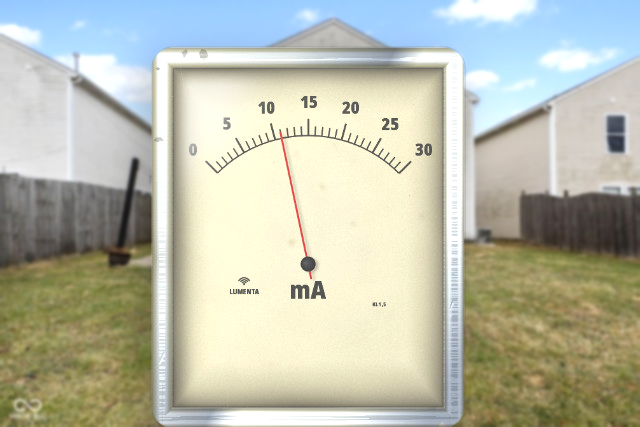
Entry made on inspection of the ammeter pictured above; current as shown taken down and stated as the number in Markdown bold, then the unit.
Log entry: **11** mA
